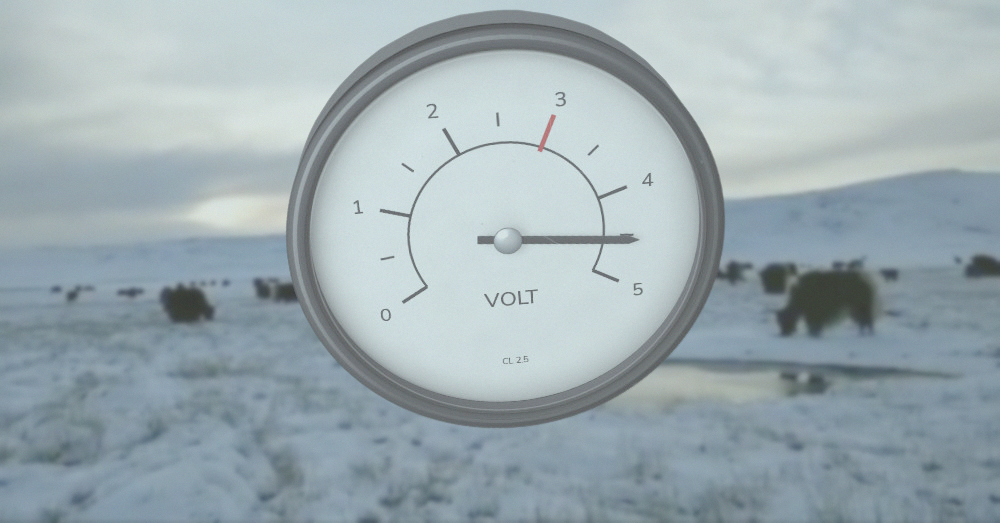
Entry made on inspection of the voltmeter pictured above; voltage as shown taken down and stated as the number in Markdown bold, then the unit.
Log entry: **4.5** V
